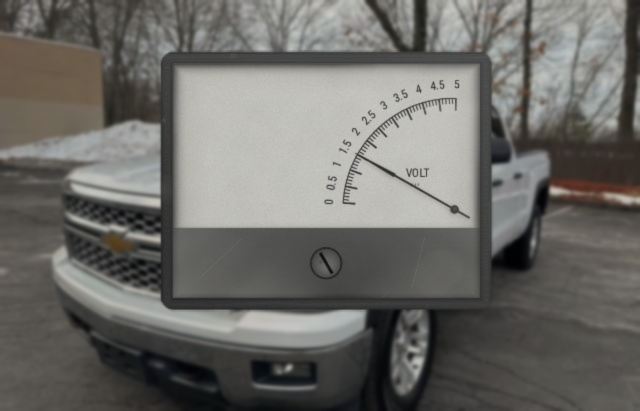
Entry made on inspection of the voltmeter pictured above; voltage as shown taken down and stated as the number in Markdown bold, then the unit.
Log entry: **1.5** V
